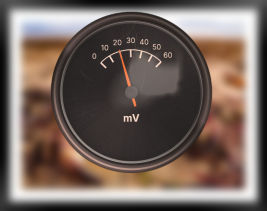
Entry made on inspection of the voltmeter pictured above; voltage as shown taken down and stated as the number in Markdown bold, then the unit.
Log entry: **20** mV
